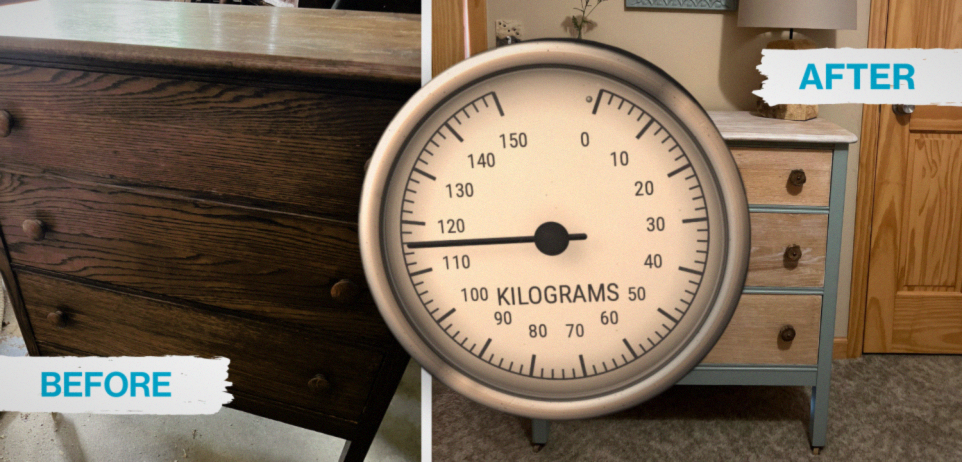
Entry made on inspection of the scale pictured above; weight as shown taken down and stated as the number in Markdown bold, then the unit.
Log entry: **116** kg
